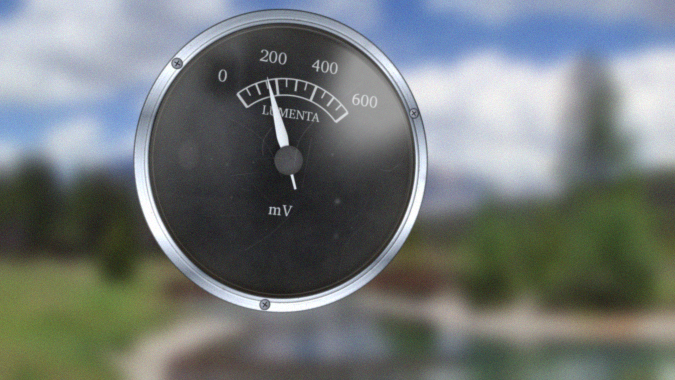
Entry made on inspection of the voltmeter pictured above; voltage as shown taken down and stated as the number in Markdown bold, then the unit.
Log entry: **150** mV
